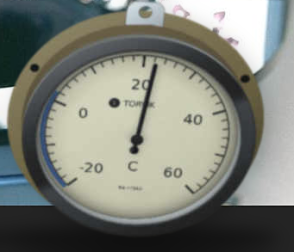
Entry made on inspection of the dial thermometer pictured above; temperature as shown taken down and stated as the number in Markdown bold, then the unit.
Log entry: **22** °C
